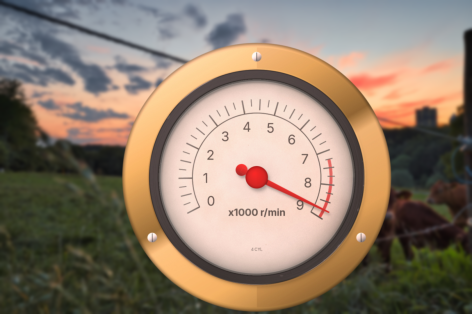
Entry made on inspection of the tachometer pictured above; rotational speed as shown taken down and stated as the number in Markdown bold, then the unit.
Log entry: **8750** rpm
